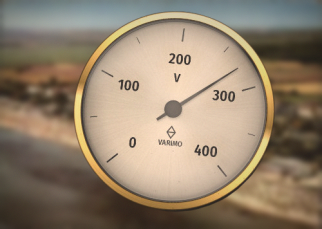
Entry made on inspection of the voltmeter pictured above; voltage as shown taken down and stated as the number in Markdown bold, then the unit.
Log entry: **275** V
